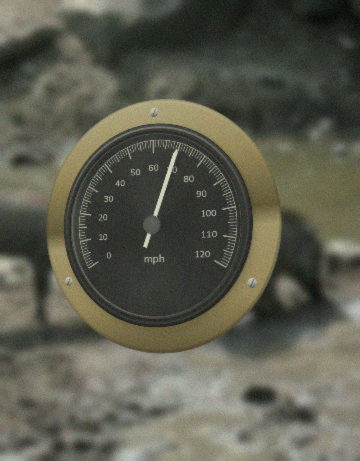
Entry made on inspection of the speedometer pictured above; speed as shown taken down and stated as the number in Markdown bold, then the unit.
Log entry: **70** mph
